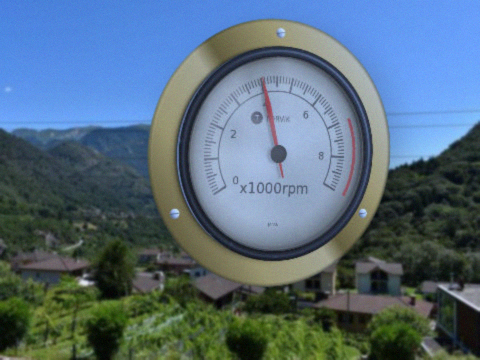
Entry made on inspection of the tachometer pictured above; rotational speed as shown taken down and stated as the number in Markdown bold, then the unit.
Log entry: **4000** rpm
